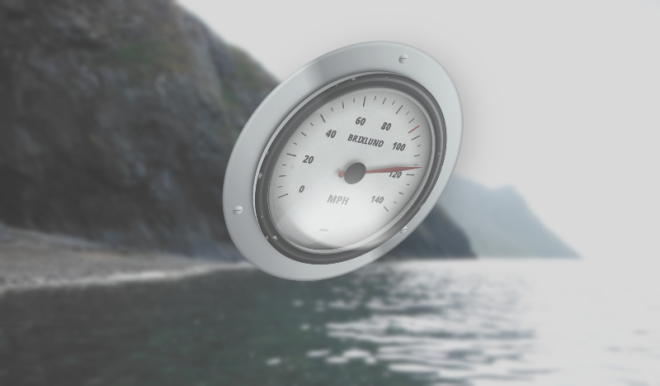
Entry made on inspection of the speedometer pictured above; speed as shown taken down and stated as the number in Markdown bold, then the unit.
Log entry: **115** mph
